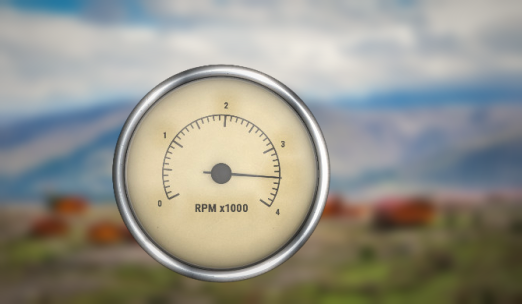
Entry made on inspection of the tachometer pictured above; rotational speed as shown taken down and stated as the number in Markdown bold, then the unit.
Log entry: **3500** rpm
